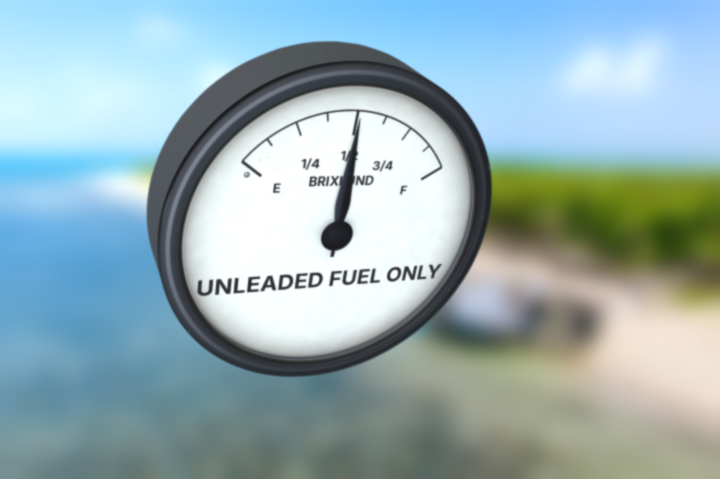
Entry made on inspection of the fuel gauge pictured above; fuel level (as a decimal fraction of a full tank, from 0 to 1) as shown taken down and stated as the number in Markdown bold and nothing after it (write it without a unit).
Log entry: **0.5**
